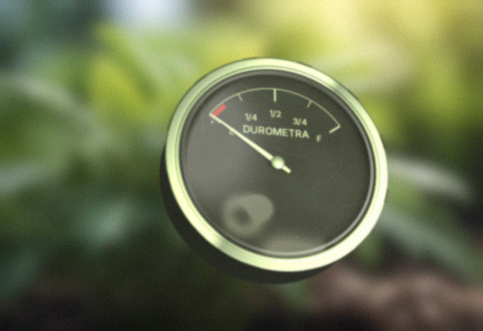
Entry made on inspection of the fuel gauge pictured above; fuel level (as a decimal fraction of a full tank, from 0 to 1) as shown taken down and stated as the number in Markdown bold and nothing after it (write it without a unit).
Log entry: **0**
